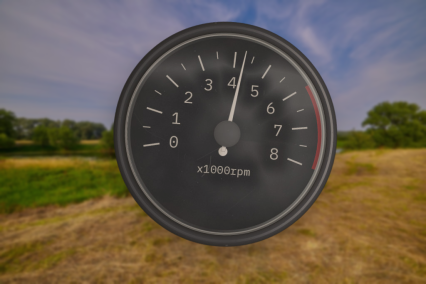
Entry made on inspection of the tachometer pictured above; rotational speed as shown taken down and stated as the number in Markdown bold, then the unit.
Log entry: **4250** rpm
